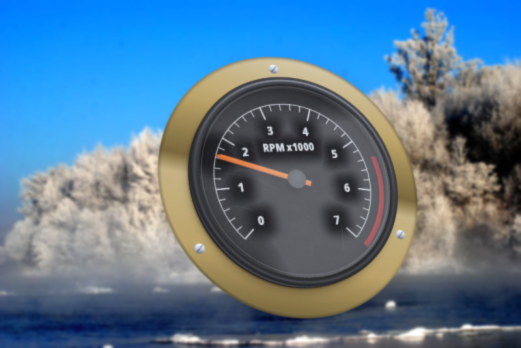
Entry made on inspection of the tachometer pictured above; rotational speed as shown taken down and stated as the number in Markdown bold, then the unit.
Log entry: **1600** rpm
